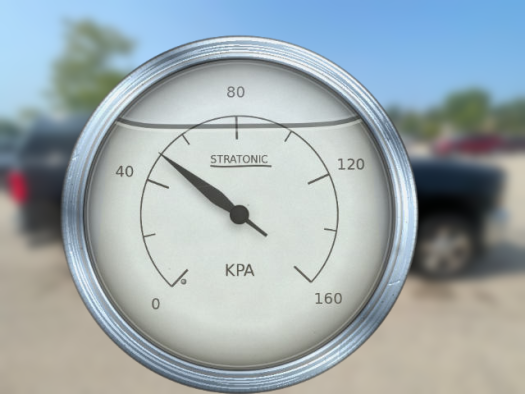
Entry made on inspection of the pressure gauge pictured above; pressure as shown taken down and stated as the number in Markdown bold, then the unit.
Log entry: **50** kPa
